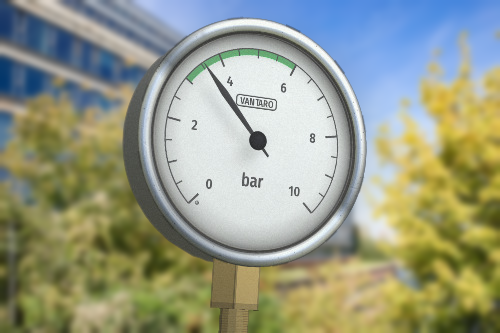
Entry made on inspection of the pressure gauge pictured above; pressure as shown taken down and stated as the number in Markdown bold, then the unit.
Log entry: **3.5** bar
